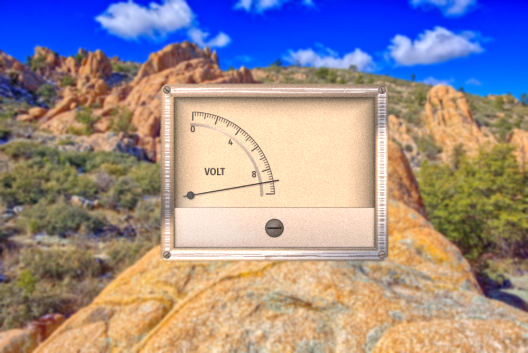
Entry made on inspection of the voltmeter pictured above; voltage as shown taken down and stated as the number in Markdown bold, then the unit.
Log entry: **9** V
